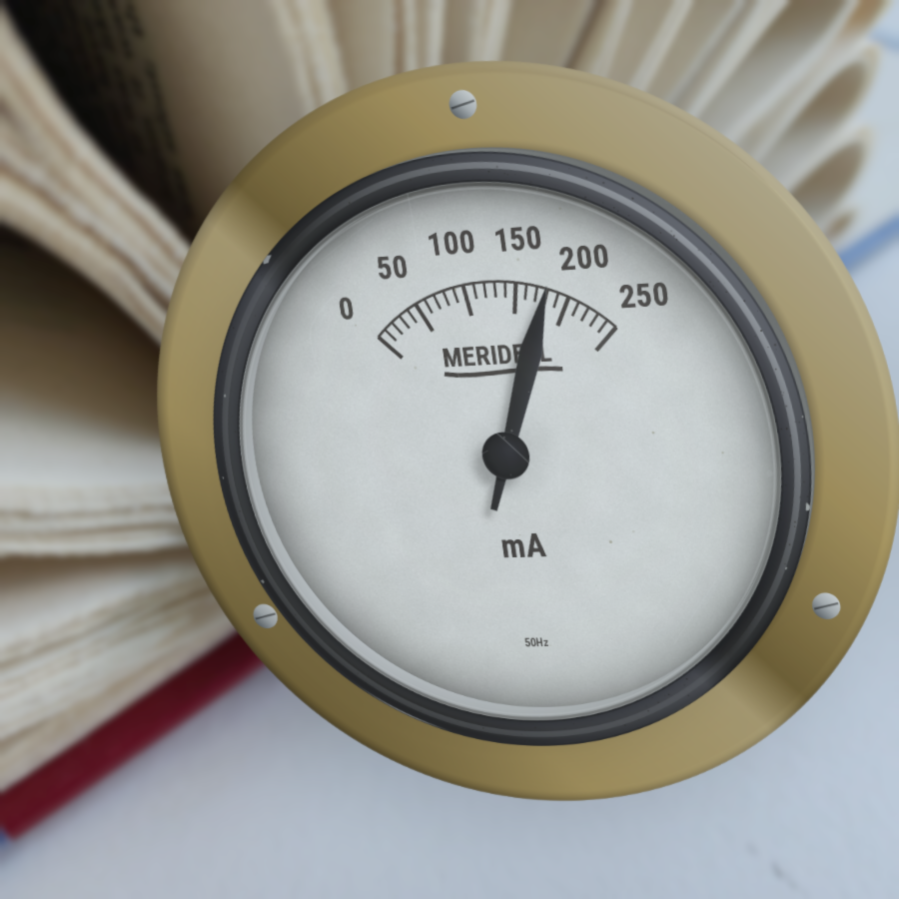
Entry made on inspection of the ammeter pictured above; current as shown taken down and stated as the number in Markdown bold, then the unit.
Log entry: **180** mA
